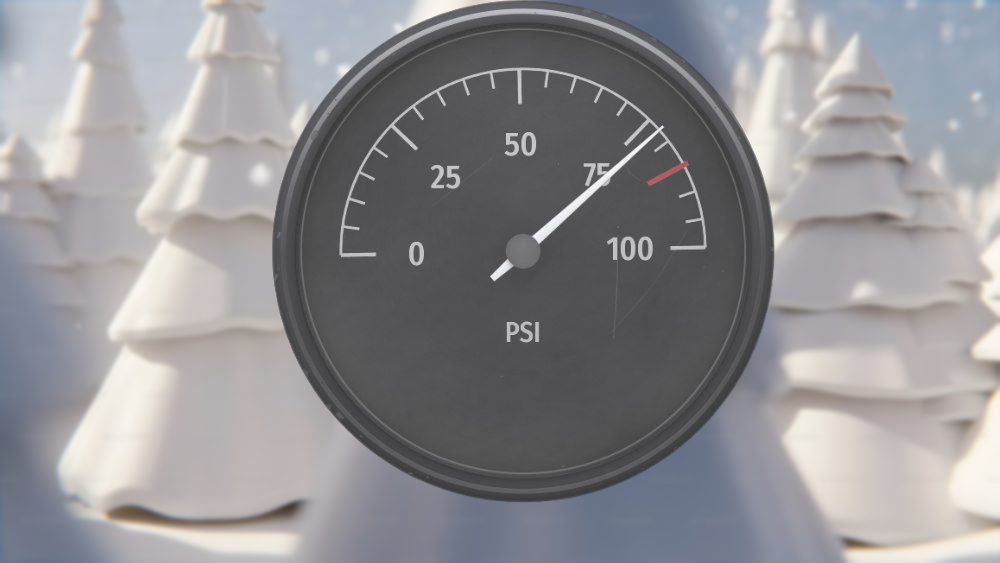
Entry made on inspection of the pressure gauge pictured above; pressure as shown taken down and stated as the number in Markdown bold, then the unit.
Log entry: **77.5** psi
